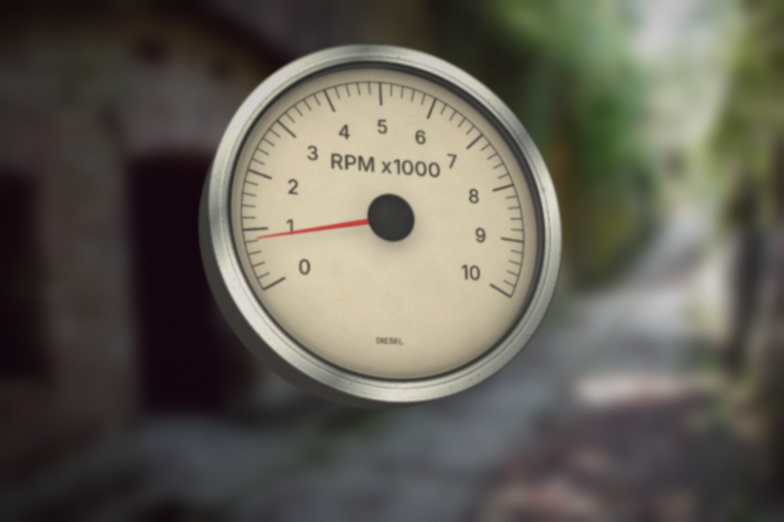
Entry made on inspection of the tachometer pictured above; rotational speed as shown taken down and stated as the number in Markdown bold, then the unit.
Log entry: **800** rpm
